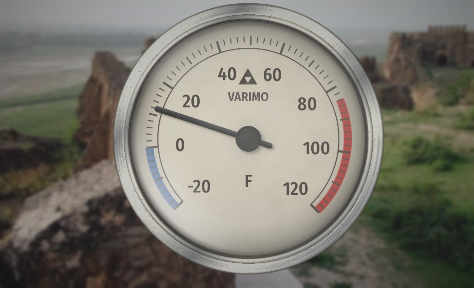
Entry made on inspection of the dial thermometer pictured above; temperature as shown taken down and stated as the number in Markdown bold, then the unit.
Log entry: **12** °F
